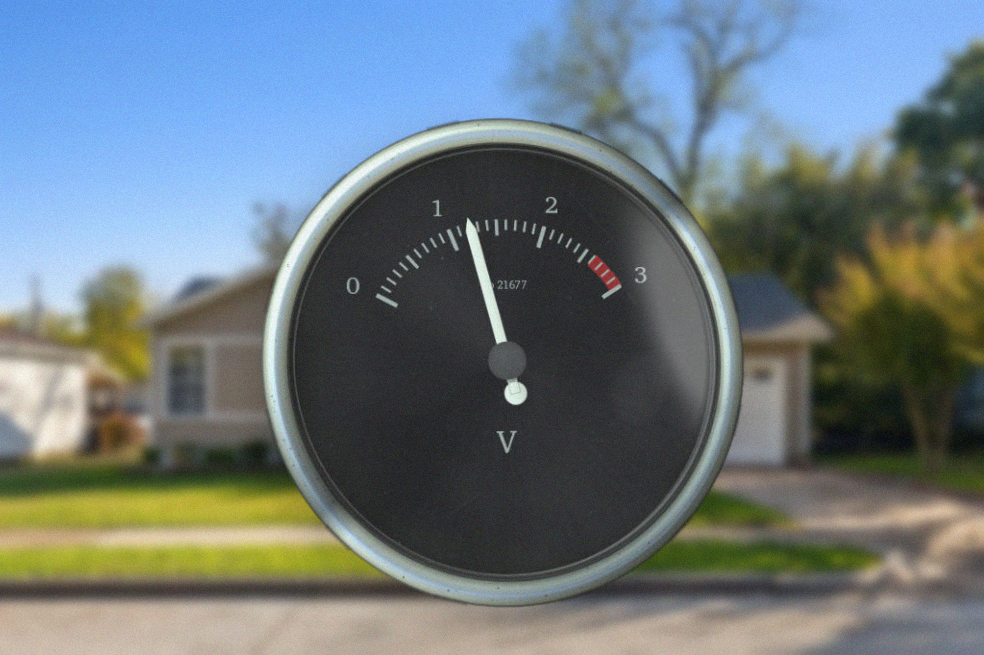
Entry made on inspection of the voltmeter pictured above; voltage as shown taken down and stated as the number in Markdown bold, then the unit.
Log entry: **1.2** V
